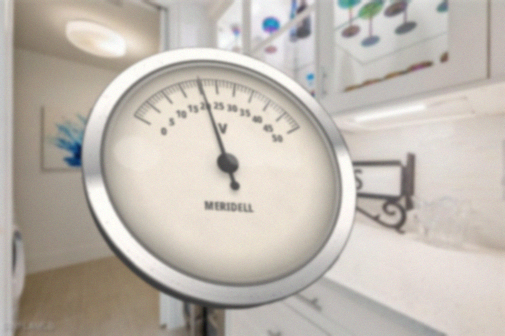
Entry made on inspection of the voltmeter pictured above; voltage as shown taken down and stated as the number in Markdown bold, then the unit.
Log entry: **20** V
